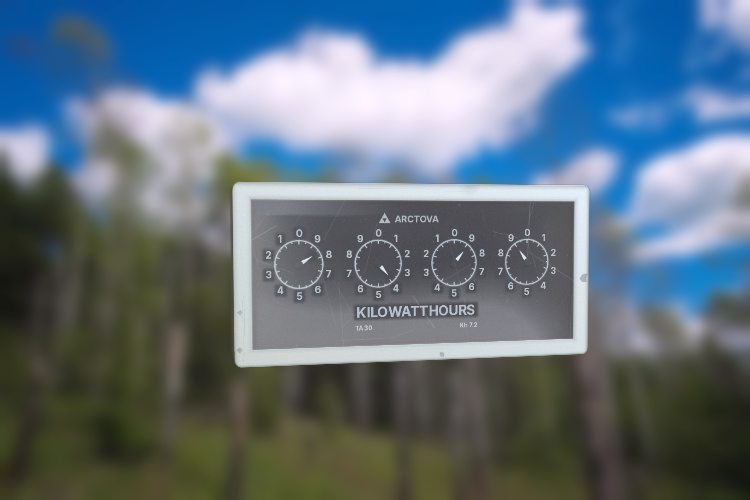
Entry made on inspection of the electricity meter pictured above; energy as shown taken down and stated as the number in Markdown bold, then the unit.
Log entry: **8389** kWh
